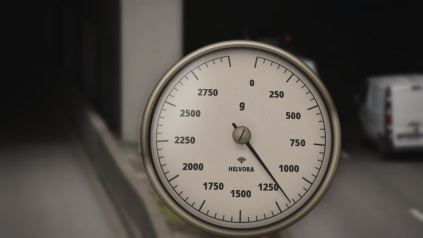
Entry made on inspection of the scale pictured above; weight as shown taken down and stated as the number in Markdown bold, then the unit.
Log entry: **1175** g
